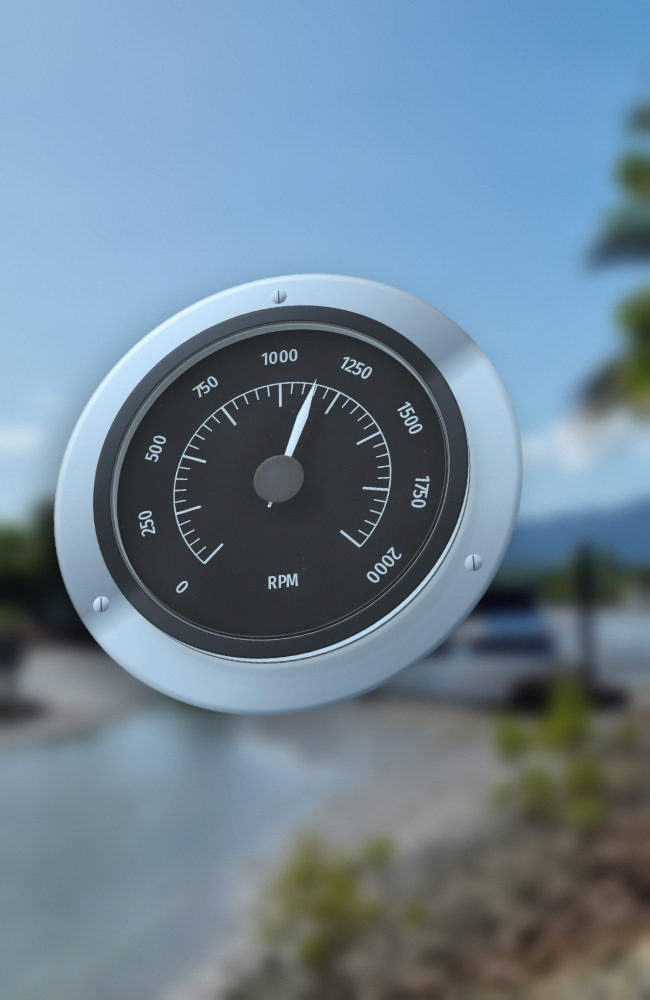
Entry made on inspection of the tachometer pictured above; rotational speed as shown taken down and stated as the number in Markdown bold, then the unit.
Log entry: **1150** rpm
